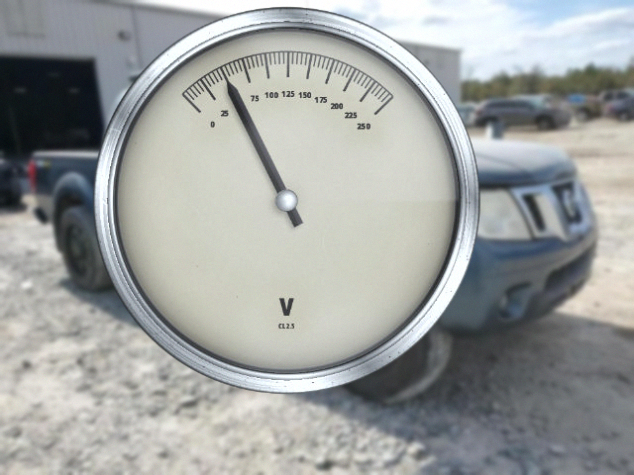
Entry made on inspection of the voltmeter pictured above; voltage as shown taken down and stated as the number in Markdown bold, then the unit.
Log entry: **50** V
